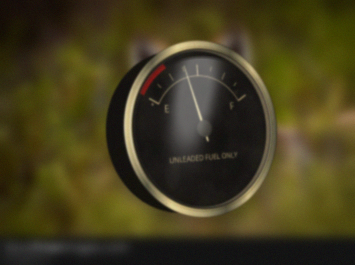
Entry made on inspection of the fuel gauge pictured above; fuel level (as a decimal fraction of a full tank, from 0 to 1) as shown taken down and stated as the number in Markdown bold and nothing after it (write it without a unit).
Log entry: **0.375**
